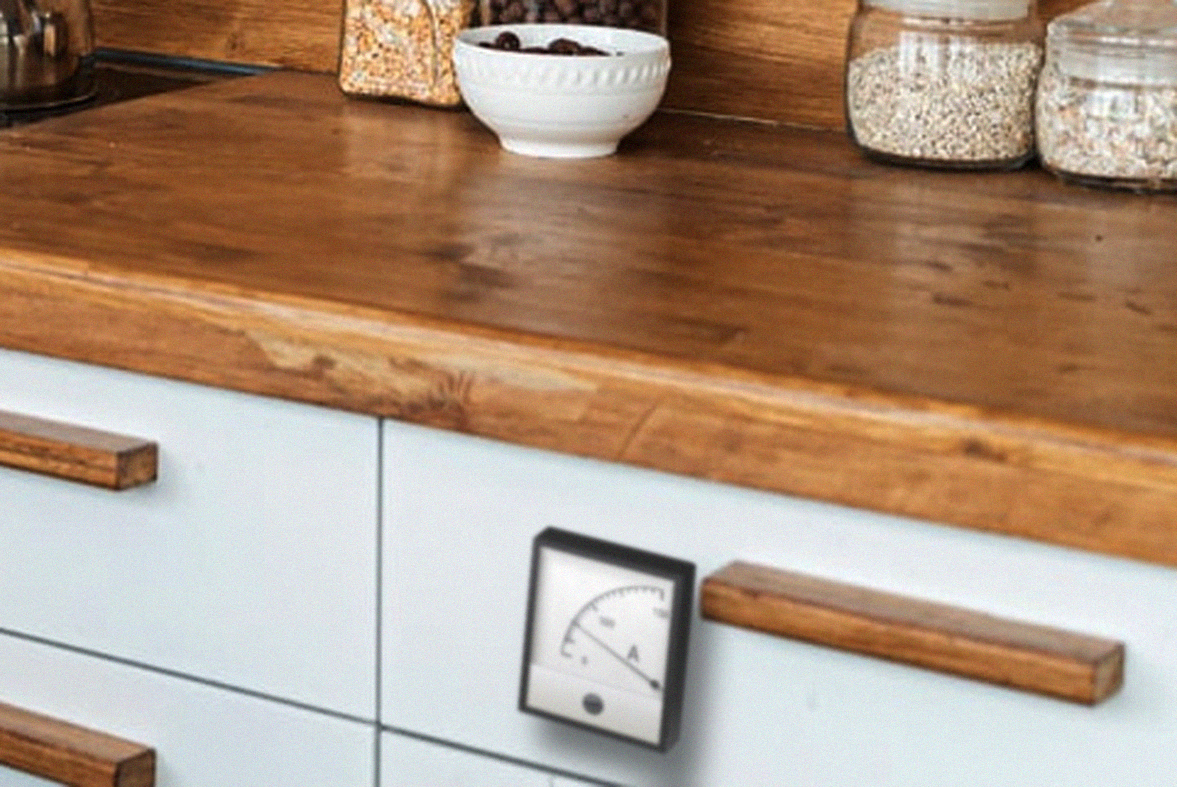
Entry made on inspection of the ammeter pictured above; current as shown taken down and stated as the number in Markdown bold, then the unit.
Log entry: **75** A
